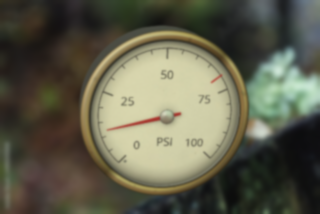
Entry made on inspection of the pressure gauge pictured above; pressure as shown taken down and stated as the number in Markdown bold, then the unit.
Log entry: **12.5** psi
